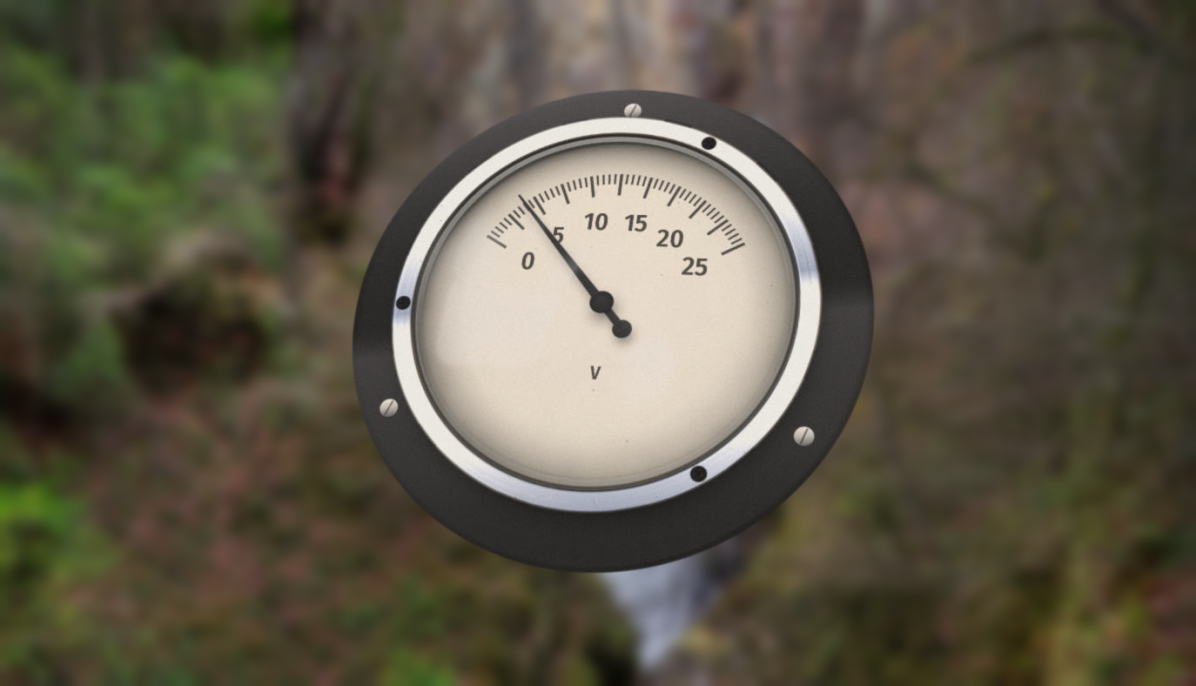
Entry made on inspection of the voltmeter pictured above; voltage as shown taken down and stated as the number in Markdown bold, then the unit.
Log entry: **4** V
